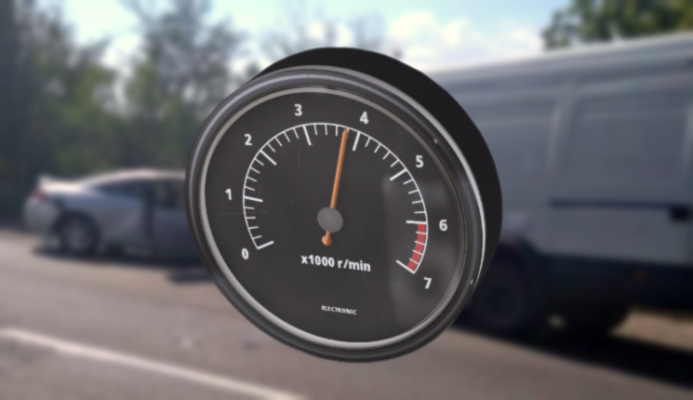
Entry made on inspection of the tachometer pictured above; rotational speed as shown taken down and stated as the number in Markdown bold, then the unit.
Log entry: **3800** rpm
